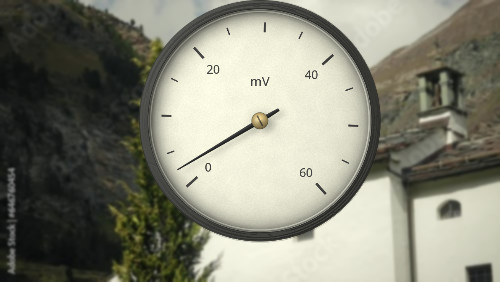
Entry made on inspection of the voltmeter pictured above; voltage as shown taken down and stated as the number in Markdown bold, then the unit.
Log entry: **2.5** mV
